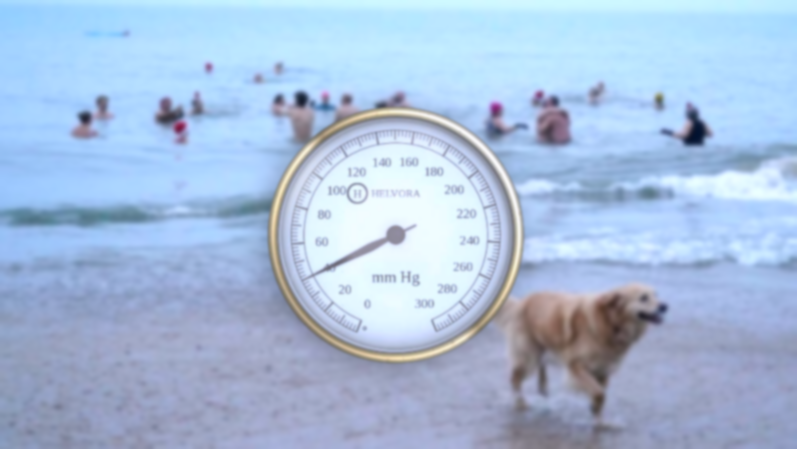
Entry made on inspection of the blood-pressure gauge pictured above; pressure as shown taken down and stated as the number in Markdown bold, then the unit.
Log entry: **40** mmHg
